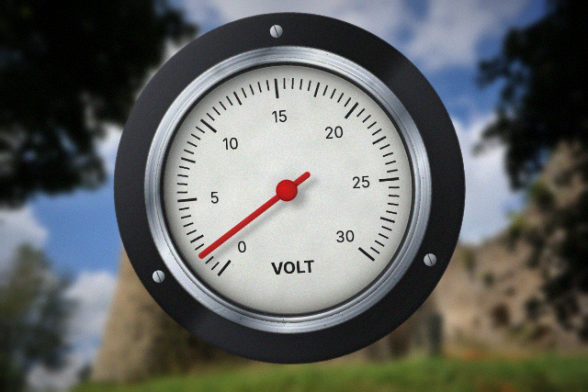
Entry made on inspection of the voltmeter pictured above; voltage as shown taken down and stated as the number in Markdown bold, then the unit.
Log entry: **1.5** V
